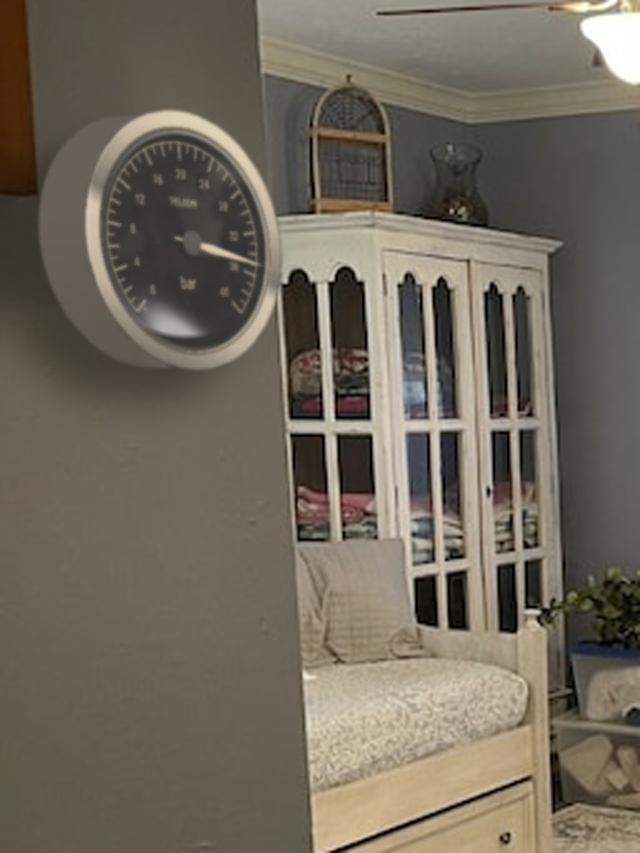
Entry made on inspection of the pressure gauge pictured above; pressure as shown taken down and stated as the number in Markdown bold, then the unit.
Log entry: **35** bar
